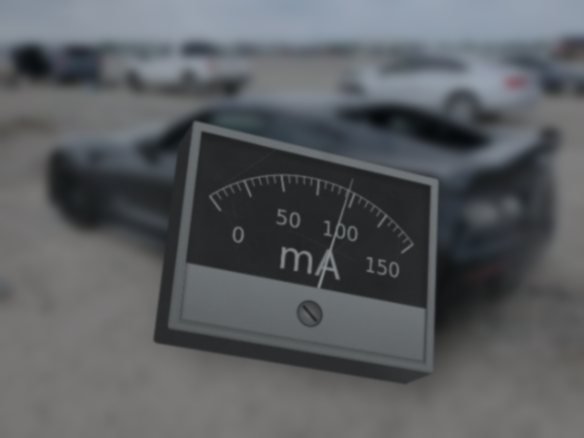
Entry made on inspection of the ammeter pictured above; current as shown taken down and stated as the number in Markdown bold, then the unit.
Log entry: **95** mA
